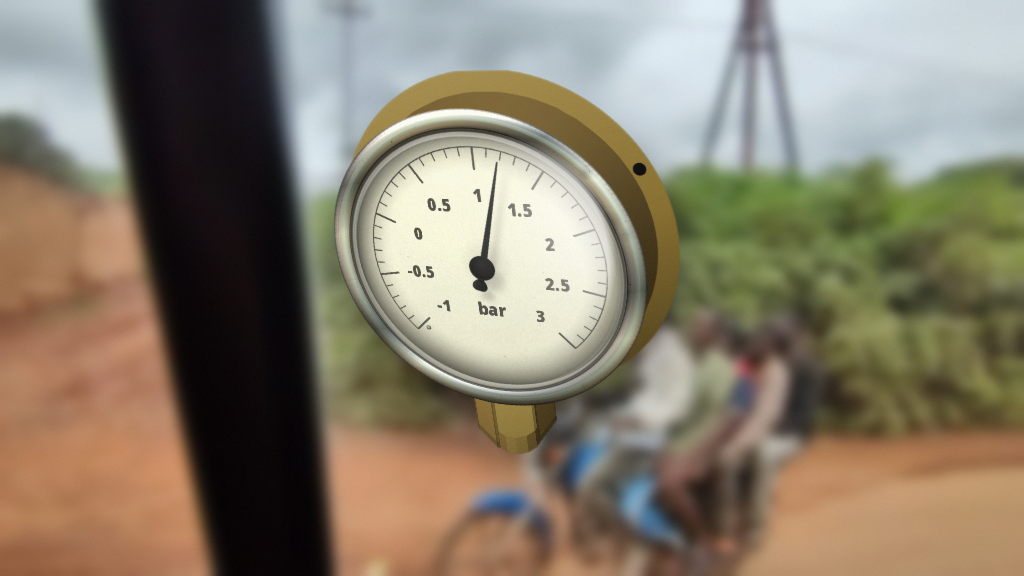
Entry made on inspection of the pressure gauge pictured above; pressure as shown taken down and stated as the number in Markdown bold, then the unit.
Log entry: **1.2** bar
